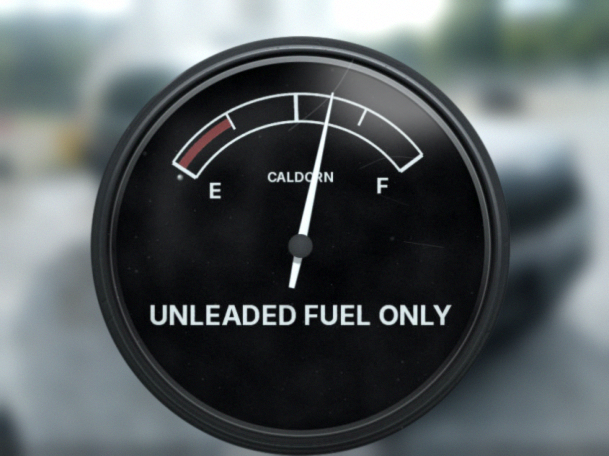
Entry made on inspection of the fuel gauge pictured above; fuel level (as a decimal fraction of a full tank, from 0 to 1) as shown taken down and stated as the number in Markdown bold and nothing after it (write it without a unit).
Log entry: **0.625**
